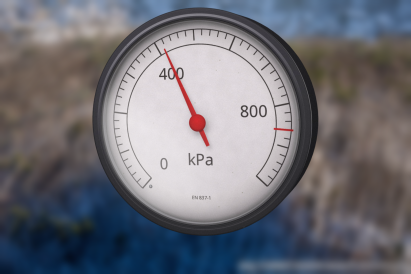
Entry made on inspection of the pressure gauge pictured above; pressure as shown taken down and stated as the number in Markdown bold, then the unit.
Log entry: **420** kPa
